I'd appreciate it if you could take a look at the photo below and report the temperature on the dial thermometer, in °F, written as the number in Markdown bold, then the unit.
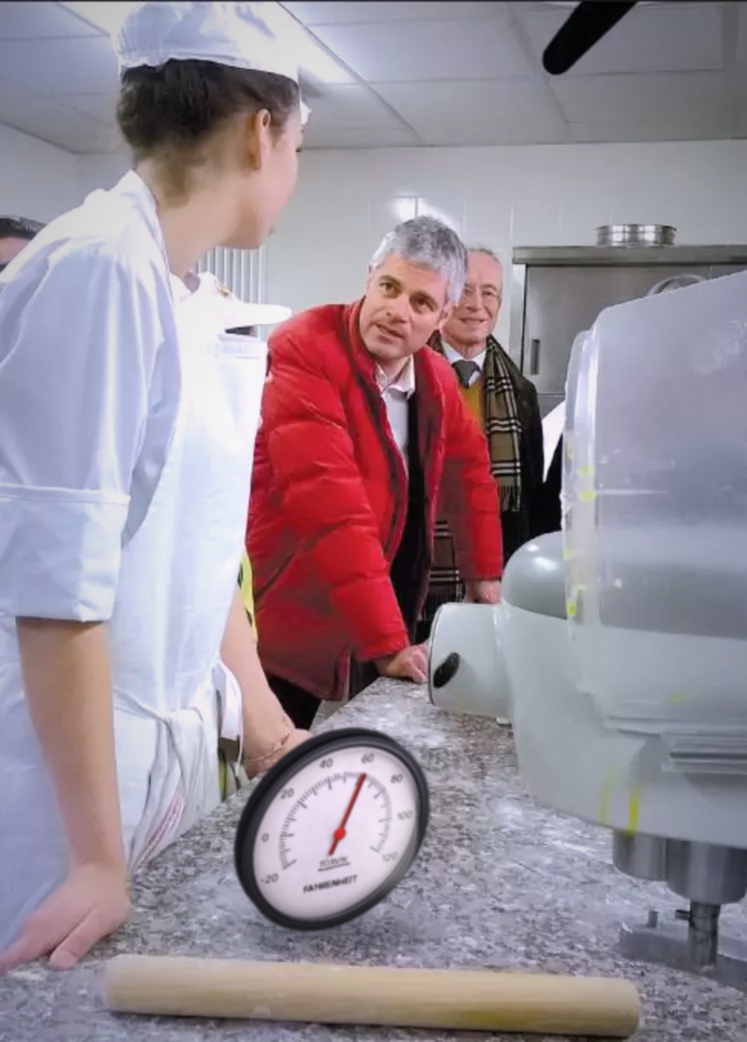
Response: **60** °F
